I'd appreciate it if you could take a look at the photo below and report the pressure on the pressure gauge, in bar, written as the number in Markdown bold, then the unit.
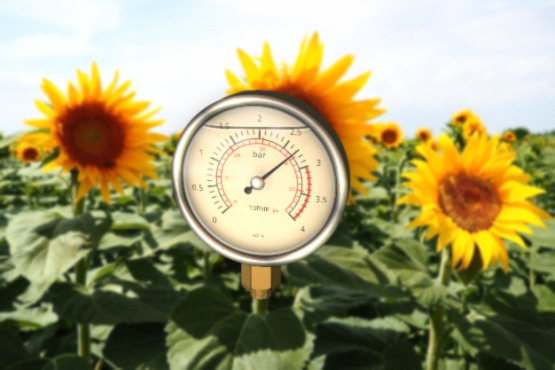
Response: **2.7** bar
